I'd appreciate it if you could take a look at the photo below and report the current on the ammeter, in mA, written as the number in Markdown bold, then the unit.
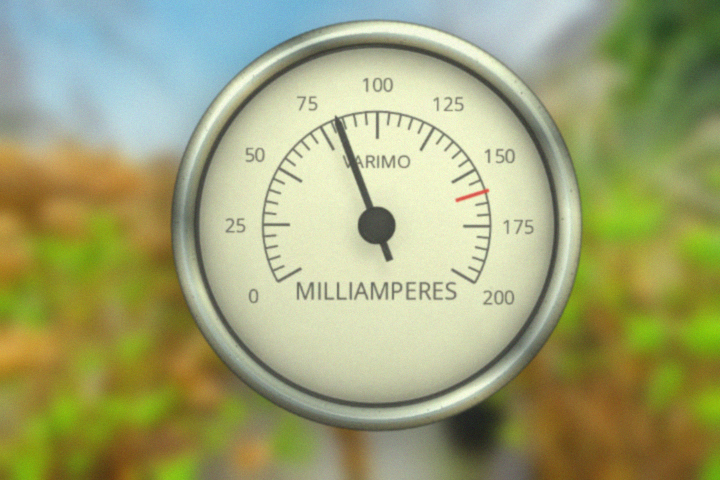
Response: **82.5** mA
